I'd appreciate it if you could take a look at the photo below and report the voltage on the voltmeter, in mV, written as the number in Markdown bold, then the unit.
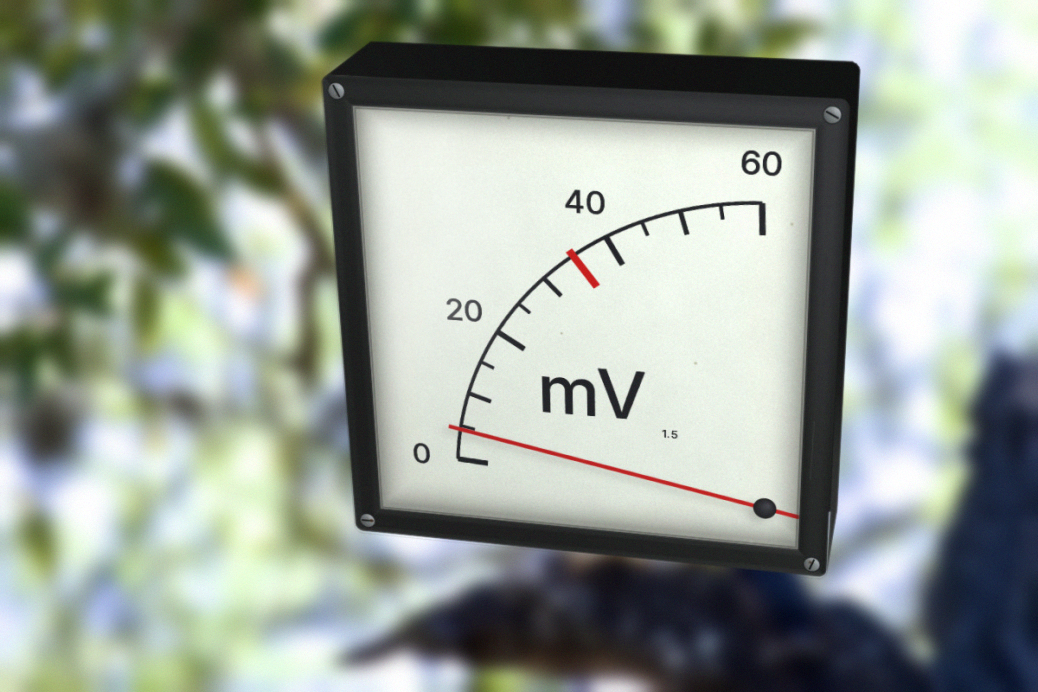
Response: **5** mV
